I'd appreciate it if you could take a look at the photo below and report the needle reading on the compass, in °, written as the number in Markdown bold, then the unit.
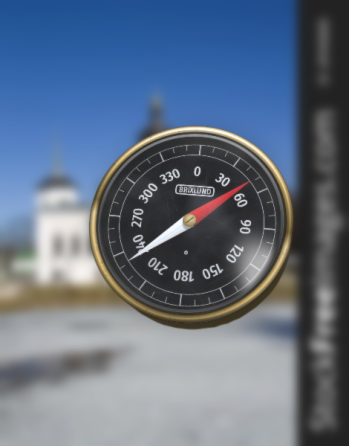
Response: **50** °
